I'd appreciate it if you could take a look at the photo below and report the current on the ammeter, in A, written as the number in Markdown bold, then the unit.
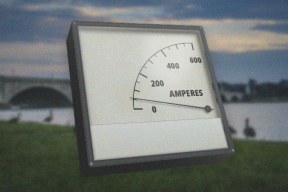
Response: **50** A
